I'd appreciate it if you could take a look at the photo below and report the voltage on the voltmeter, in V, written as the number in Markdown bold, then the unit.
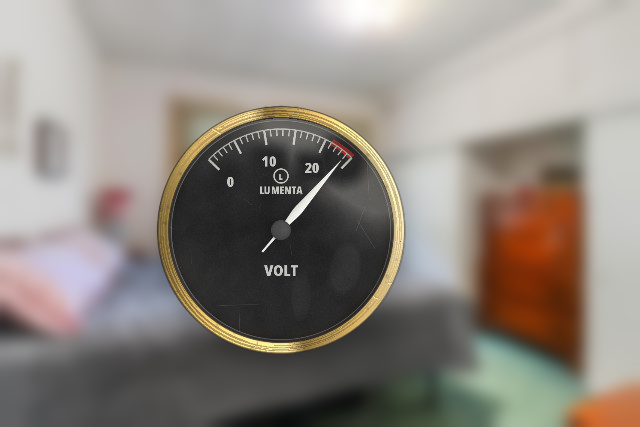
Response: **24** V
